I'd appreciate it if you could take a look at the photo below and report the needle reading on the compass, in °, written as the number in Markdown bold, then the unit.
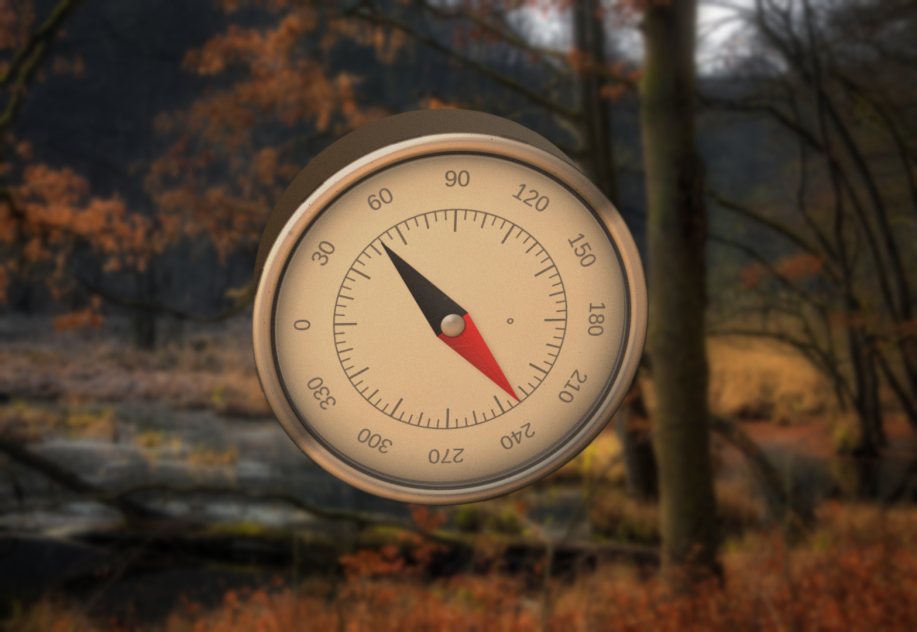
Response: **230** °
